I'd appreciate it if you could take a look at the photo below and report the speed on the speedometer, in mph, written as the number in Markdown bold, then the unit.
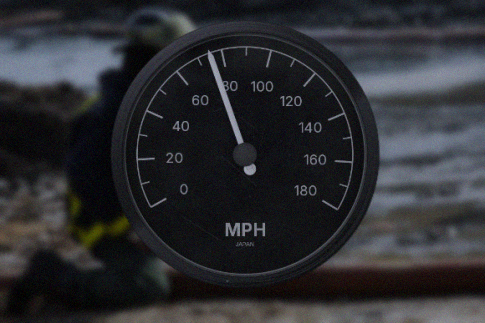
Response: **75** mph
